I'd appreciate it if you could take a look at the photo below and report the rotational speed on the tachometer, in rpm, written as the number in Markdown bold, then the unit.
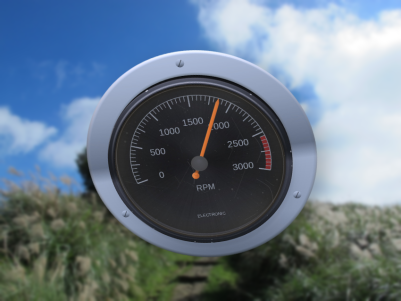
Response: **1850** rpm
